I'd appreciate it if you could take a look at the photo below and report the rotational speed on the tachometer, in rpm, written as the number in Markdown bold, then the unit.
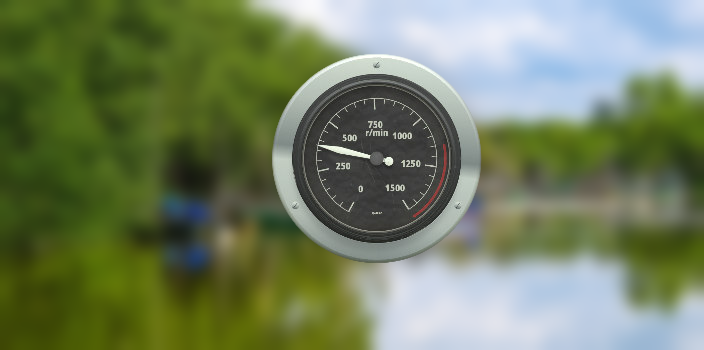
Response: **375** rpm
